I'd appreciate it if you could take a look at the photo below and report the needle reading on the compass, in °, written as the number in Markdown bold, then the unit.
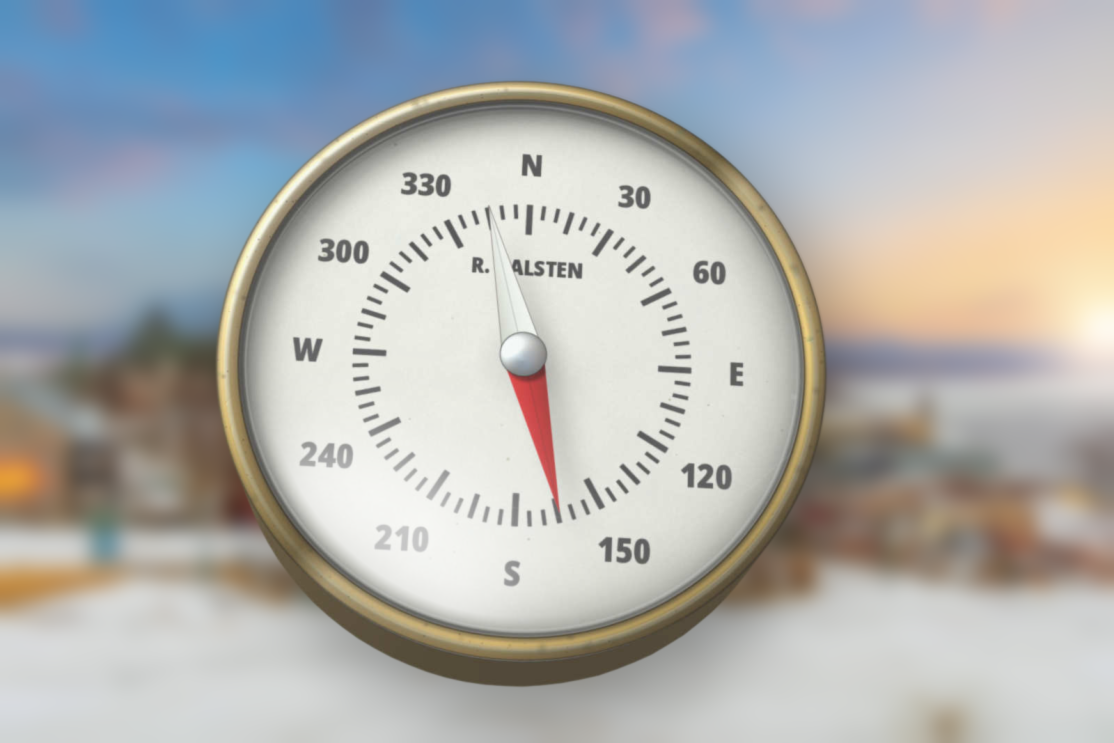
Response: **165** °
